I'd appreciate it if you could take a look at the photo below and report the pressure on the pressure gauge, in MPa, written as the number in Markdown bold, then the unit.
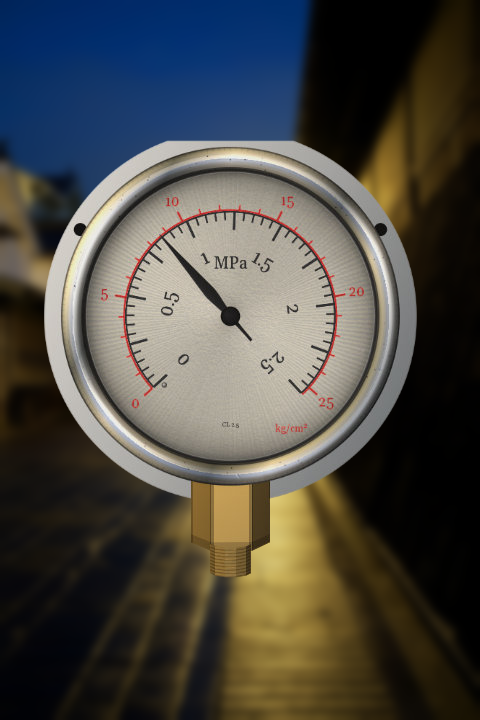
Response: **0.85** MPa
